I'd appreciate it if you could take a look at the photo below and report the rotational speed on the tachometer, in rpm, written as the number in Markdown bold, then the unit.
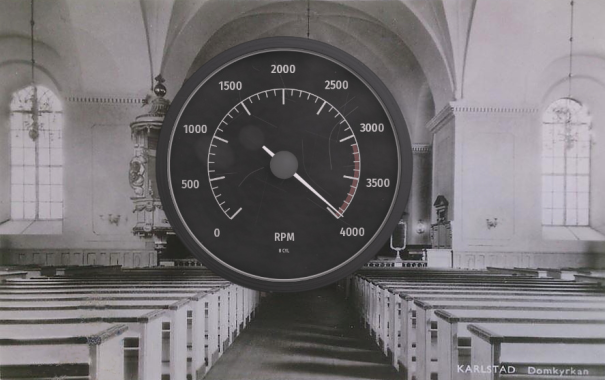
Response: **3950** rpm
